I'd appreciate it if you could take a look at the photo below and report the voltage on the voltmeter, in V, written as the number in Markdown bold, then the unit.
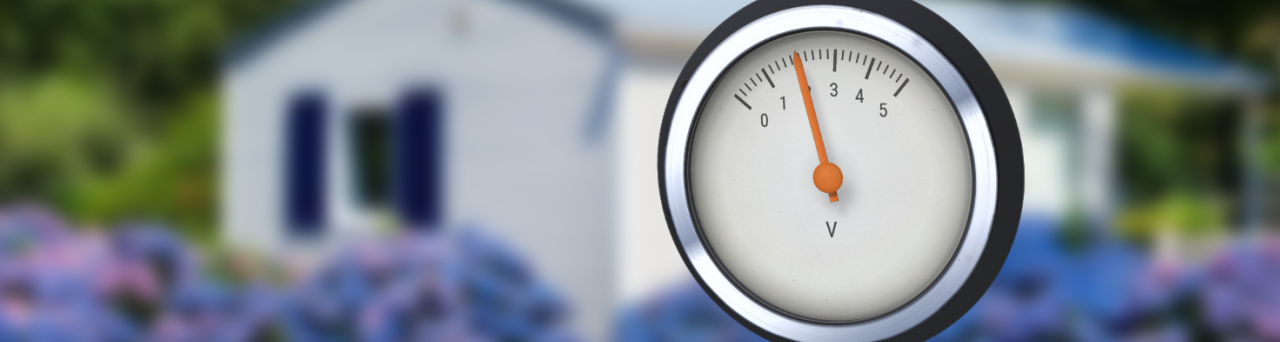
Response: **2** V
